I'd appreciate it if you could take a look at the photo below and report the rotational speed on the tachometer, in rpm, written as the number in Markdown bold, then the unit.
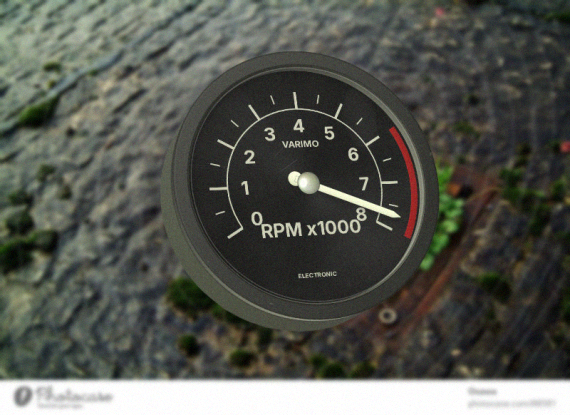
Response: **7750** rpm
